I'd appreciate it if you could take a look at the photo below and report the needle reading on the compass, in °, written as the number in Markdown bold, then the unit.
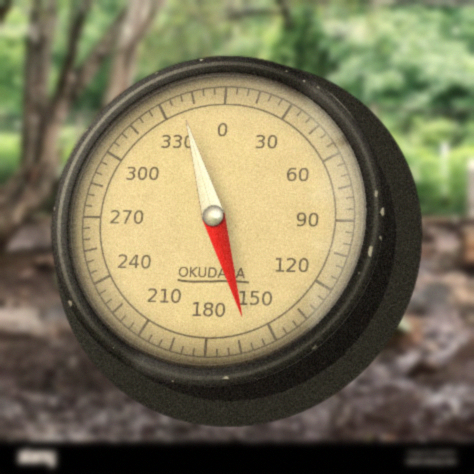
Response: **160** °
